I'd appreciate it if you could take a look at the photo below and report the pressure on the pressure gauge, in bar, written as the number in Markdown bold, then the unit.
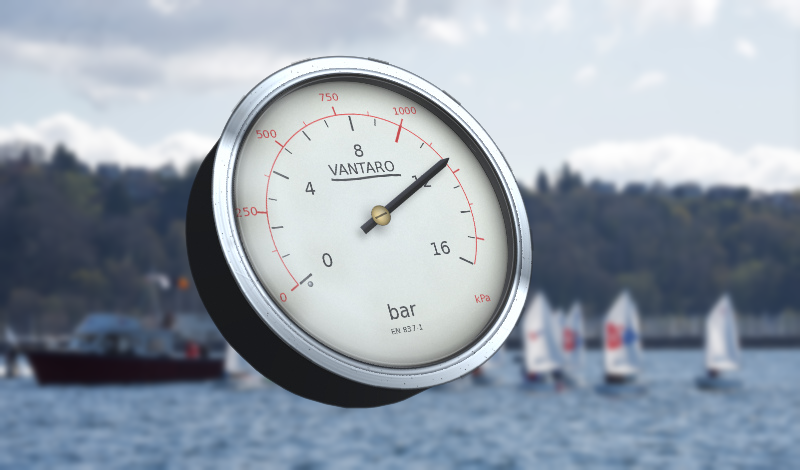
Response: **12** bar
